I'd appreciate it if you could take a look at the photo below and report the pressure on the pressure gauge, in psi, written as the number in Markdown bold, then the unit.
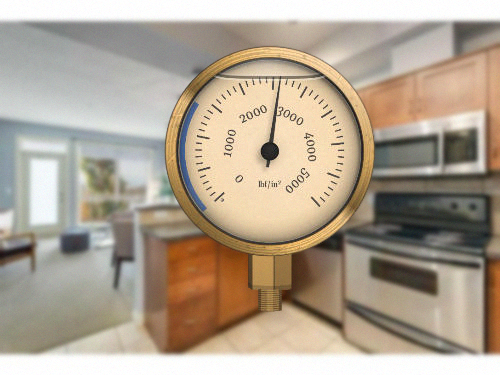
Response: **2600** psi
